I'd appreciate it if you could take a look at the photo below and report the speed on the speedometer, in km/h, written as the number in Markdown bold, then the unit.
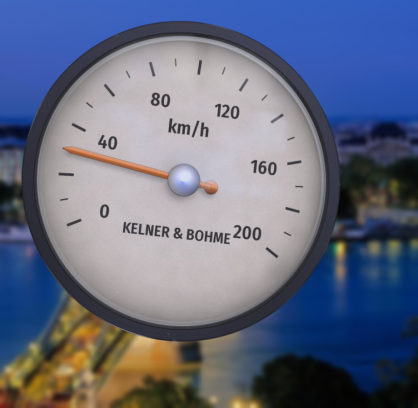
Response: **30** km/h
